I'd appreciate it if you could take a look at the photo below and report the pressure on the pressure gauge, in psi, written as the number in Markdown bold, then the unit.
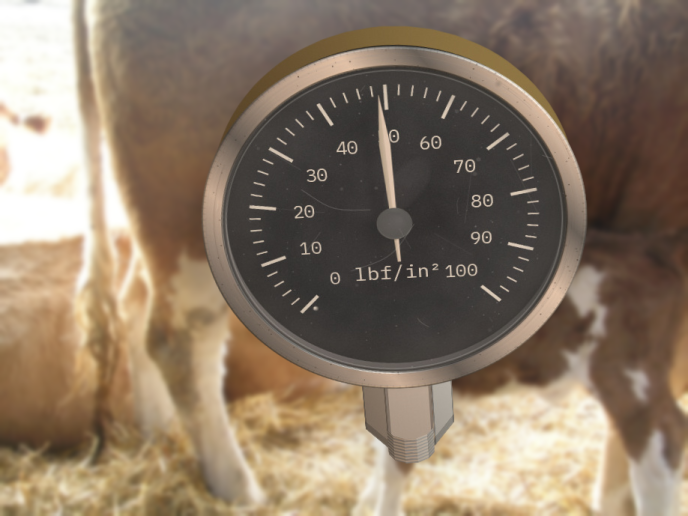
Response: **49** psi
